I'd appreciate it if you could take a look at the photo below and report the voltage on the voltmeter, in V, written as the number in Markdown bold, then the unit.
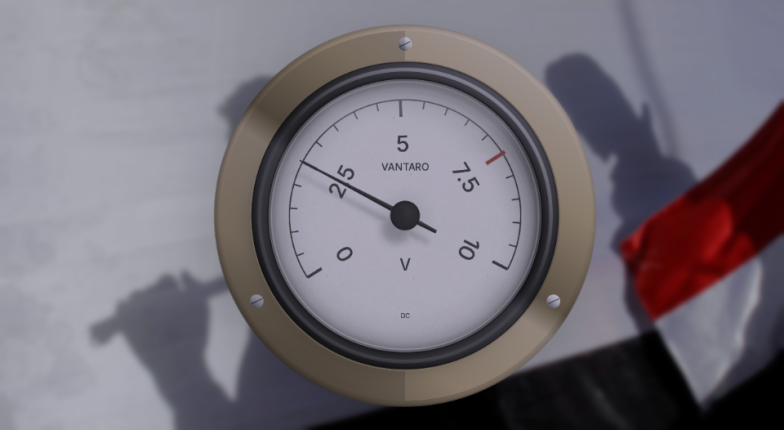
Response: **2.5** V
